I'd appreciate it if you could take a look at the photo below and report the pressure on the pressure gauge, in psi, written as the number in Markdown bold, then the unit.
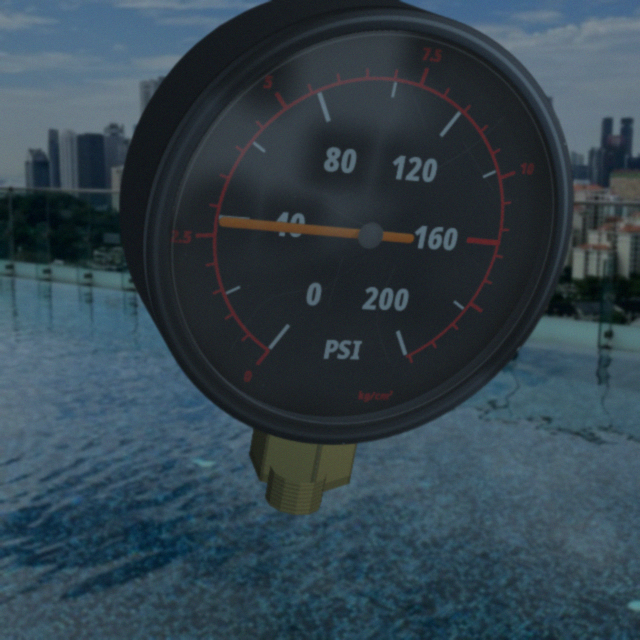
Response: **40** psi
